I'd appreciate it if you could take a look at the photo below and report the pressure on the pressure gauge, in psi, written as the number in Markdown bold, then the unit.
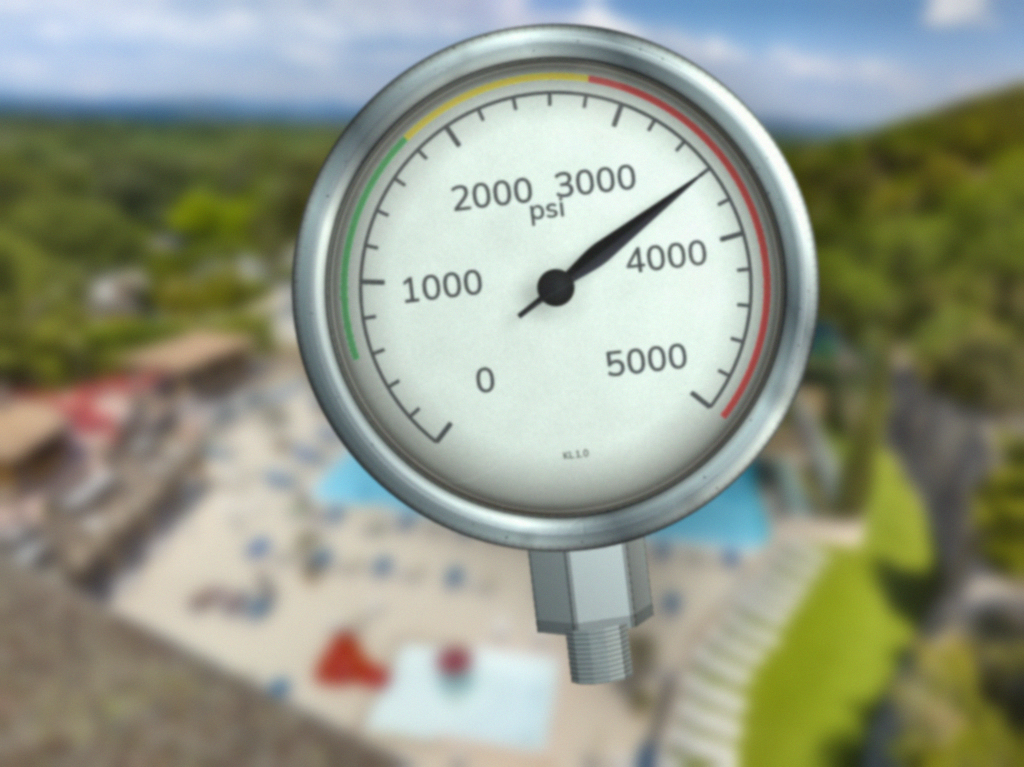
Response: **3600** psi
